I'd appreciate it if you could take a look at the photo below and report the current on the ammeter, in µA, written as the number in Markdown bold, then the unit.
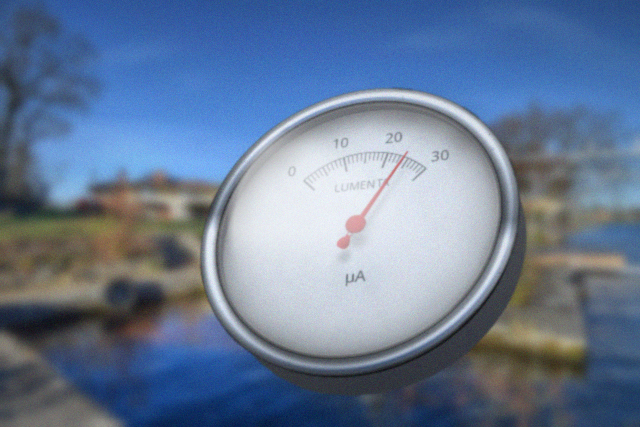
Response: **25** µA
